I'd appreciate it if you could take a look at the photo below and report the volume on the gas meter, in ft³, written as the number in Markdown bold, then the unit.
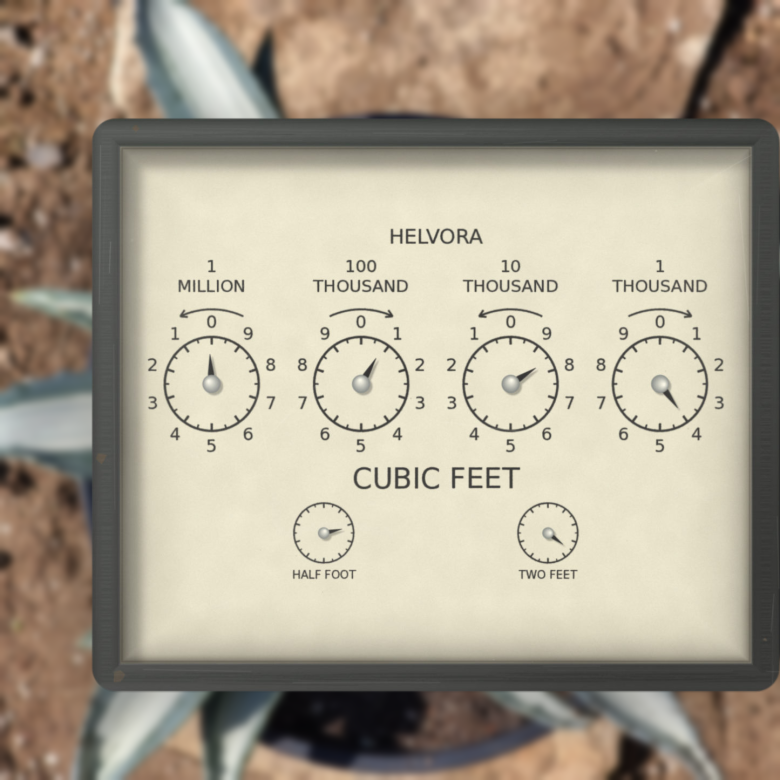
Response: **8400** ft³
